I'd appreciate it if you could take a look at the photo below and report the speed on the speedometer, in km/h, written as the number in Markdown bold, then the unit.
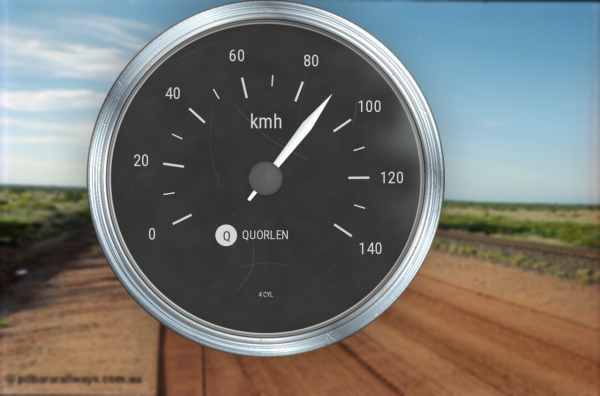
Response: **90** km/h
